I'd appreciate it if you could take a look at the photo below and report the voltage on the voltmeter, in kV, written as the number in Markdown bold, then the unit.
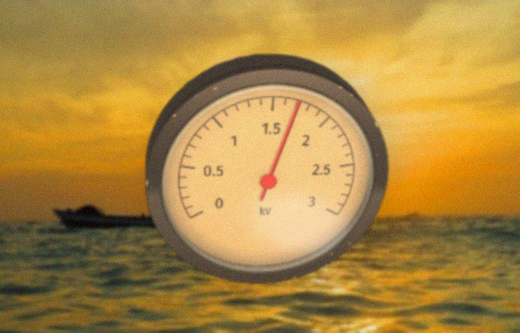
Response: **1.7** kV
